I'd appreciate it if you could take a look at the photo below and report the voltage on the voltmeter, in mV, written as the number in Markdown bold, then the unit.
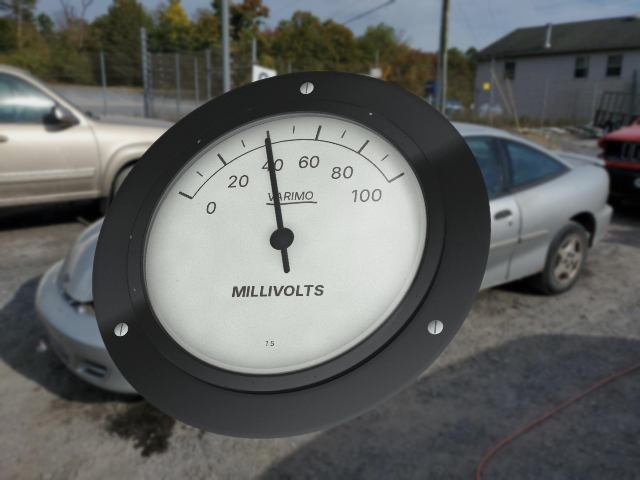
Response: **40** mV
